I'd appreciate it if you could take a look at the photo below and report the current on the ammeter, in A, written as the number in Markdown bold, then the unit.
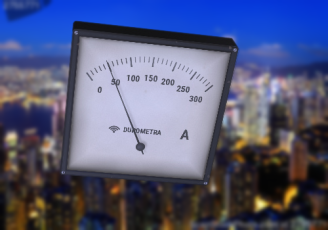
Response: **50** A
